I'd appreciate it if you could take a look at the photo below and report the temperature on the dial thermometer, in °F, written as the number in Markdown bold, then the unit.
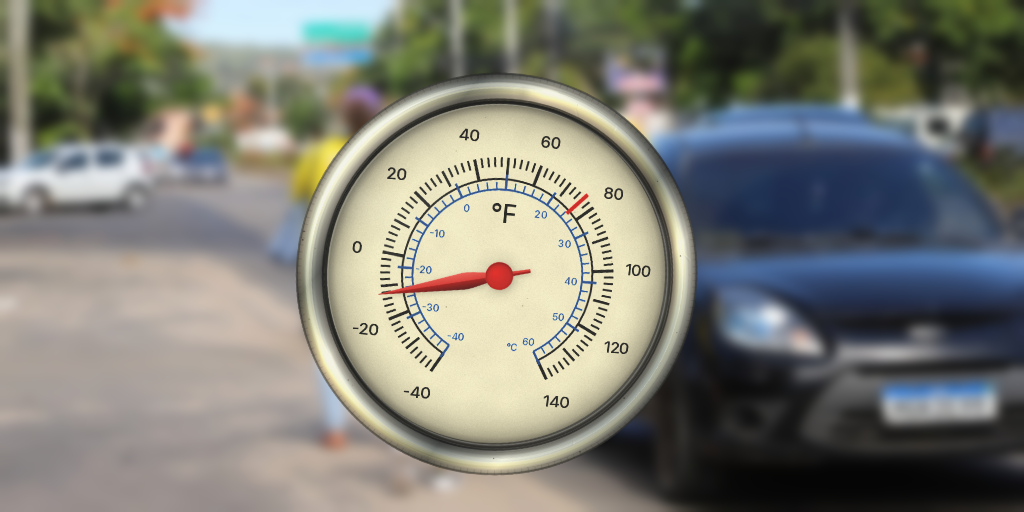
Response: **-12** °F
